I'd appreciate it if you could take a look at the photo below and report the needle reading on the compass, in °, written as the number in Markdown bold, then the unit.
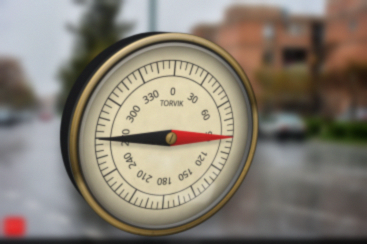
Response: **90** °
